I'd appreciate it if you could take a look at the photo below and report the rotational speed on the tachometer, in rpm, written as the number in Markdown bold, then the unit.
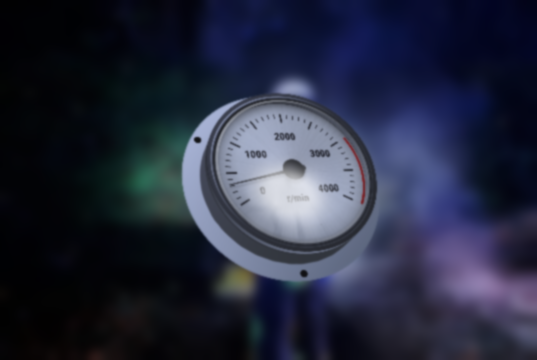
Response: **300** rpm
